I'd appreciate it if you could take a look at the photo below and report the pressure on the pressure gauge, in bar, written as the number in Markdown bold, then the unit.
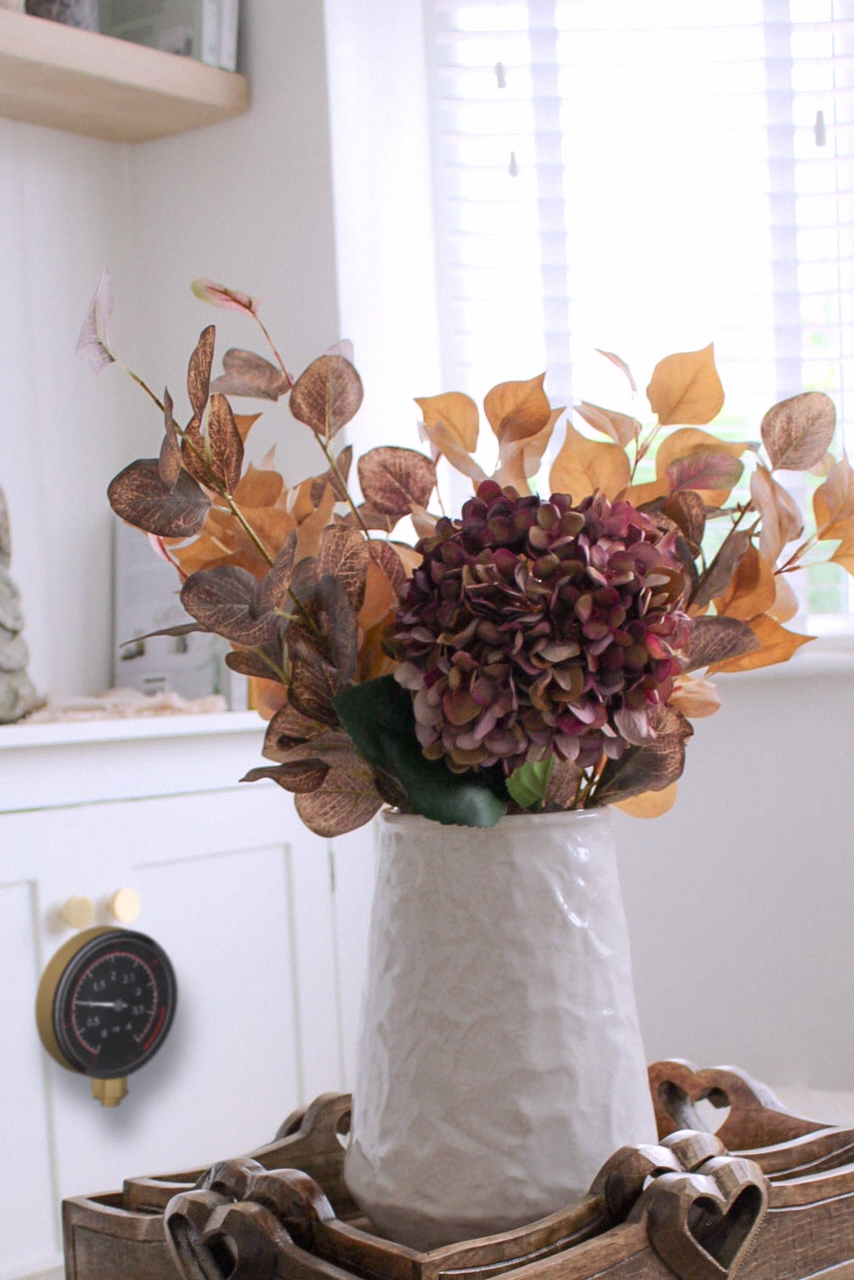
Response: **1** bar
